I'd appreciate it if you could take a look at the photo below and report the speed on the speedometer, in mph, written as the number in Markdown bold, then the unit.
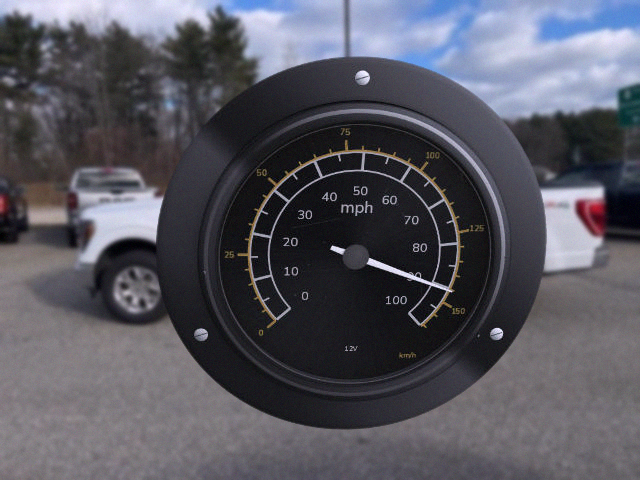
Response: **90** mph
